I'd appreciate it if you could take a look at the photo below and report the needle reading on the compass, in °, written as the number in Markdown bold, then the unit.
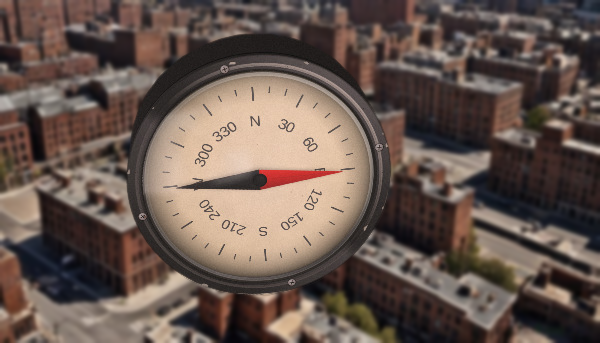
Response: **90** °
